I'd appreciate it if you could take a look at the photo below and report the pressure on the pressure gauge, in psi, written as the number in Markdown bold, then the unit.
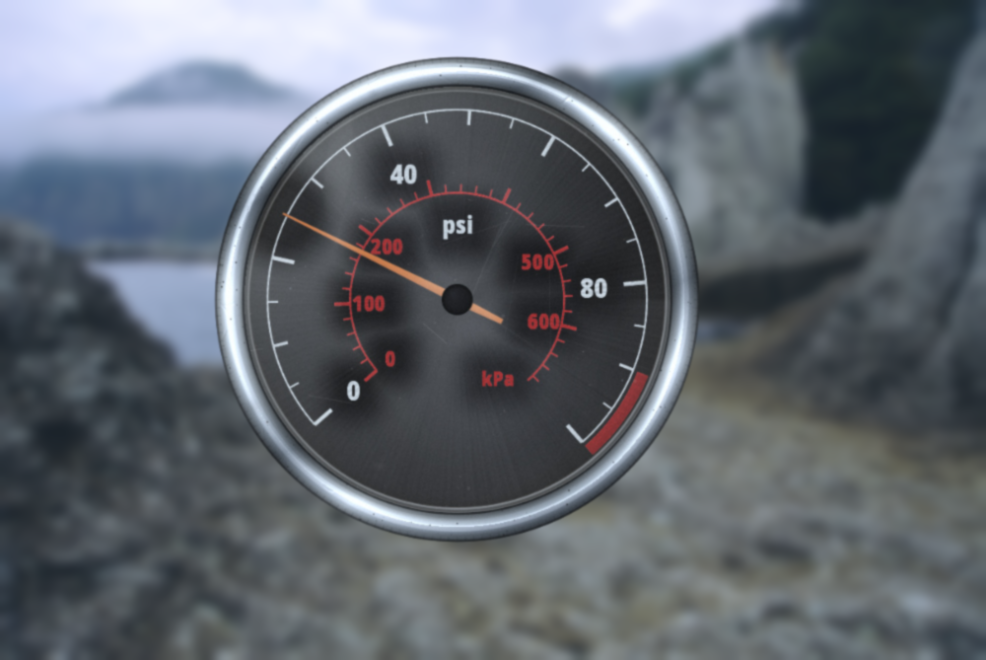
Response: **25** psi
